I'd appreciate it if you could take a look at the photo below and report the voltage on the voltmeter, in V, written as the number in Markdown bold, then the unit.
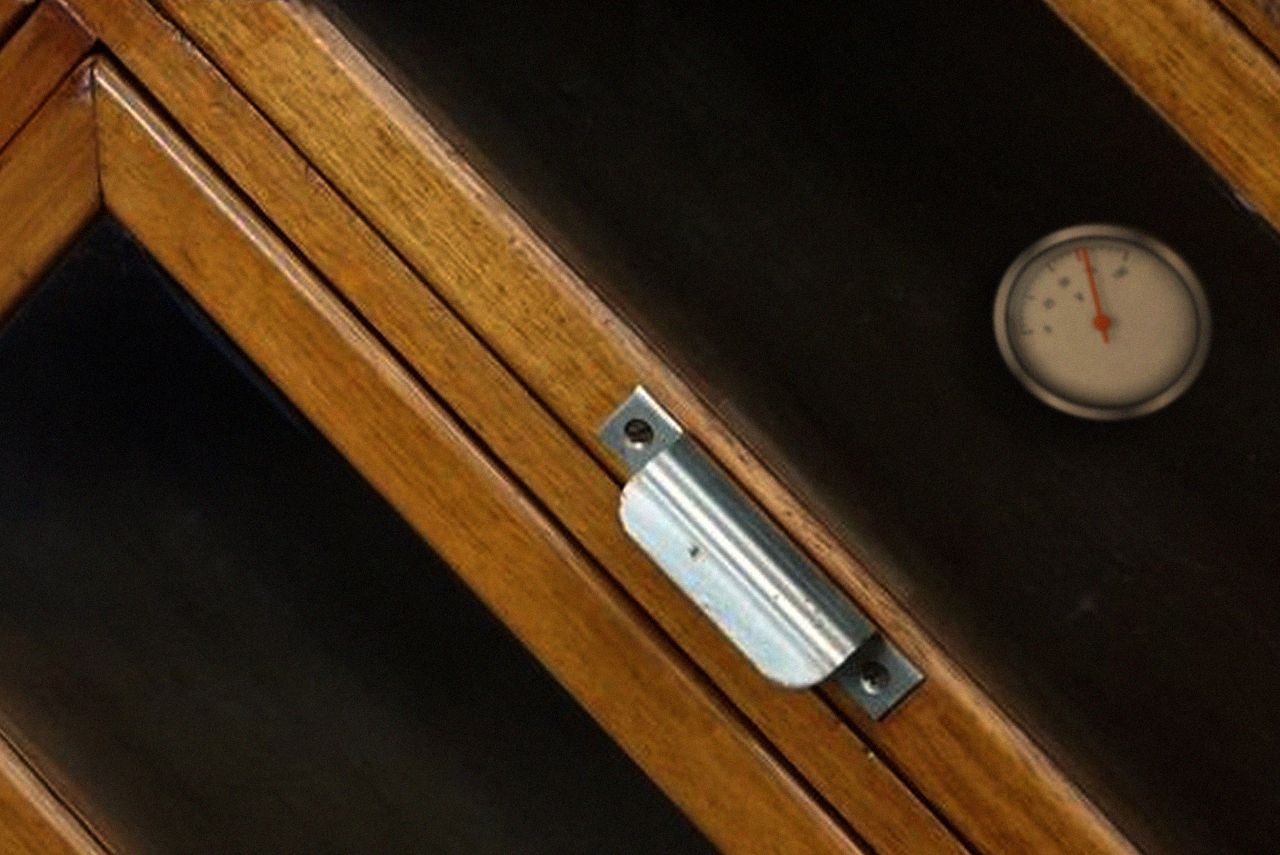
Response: **75** V
